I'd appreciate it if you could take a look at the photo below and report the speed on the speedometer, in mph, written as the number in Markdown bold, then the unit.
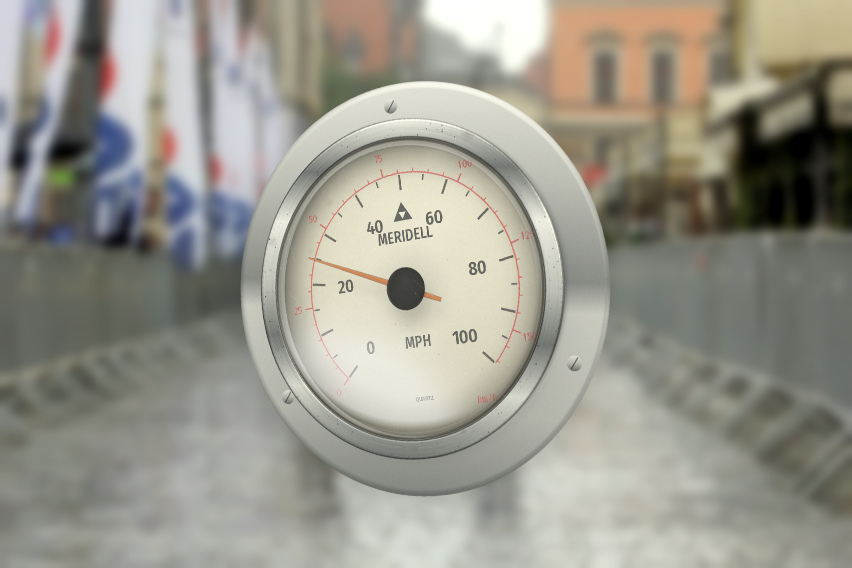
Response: **25** mph
